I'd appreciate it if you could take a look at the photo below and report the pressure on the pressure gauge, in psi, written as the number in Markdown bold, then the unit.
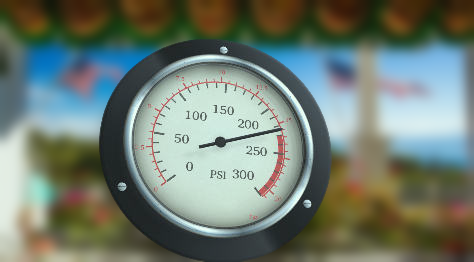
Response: **225** psi
